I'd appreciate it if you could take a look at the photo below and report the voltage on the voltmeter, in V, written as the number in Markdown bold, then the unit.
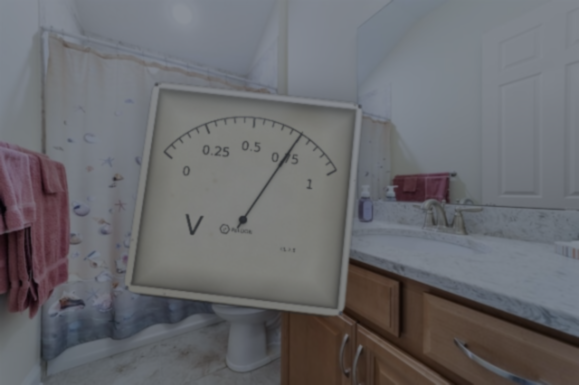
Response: **0.75** V
